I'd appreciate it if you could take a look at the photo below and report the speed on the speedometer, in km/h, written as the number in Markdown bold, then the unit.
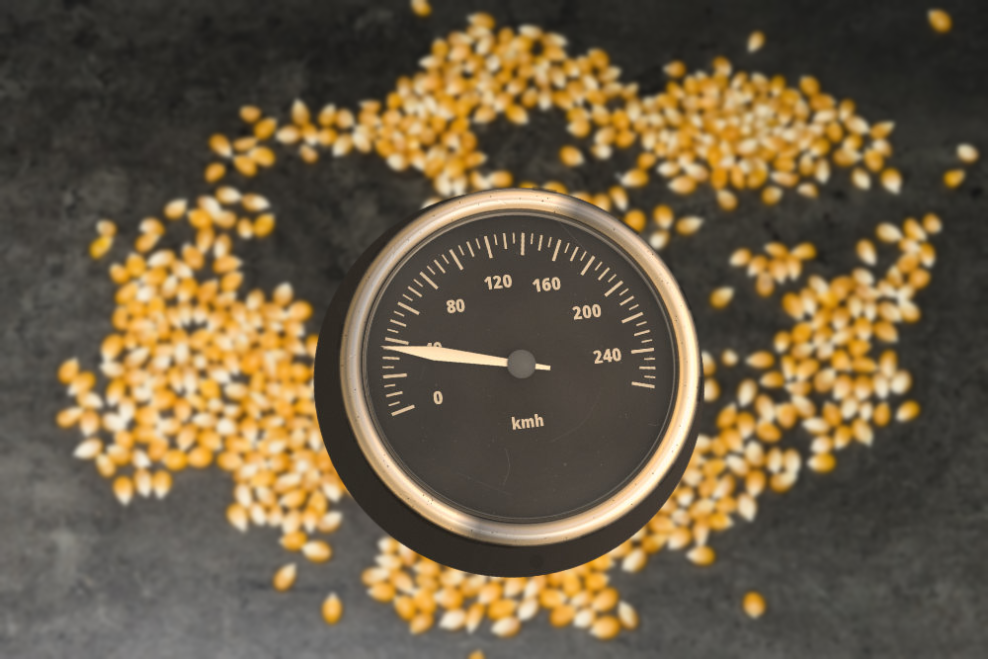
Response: **35** km/h
